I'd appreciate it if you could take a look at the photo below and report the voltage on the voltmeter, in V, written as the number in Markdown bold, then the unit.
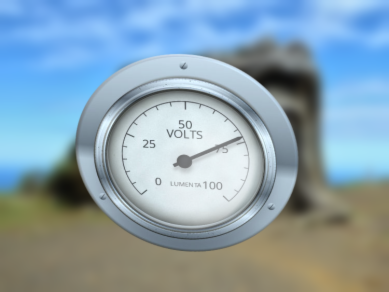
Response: **72.5** V
